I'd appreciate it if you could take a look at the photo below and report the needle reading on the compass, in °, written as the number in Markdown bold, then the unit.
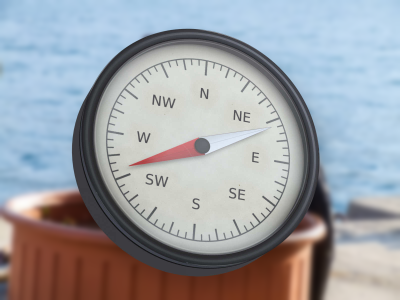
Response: **245** °
